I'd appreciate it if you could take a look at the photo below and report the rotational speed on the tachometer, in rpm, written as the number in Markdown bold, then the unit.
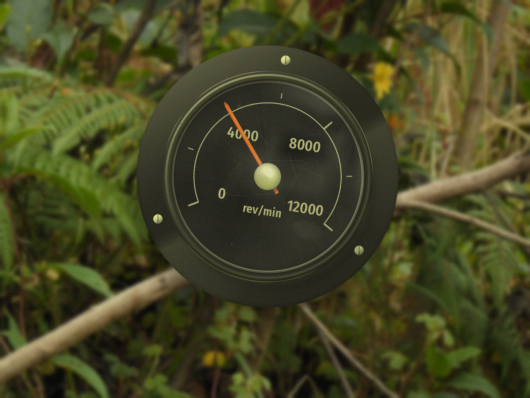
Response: **4000** rpm
